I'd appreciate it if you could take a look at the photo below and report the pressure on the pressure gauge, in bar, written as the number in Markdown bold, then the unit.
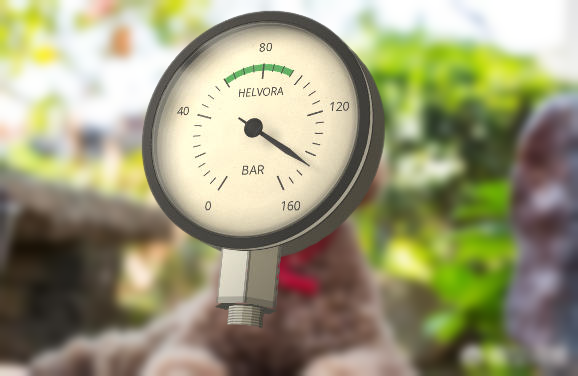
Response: **145** bar
